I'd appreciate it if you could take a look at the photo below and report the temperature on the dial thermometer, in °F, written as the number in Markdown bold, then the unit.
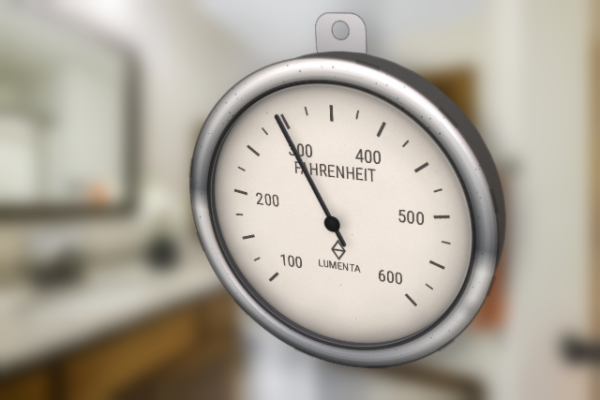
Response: **300** °F
